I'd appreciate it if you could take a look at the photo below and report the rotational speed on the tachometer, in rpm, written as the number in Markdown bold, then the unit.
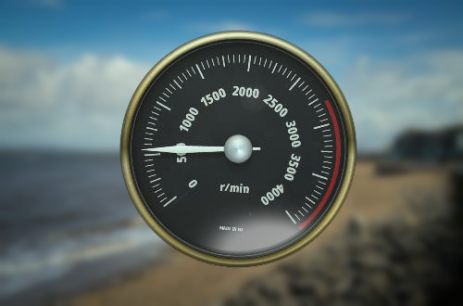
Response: **550** rpm
